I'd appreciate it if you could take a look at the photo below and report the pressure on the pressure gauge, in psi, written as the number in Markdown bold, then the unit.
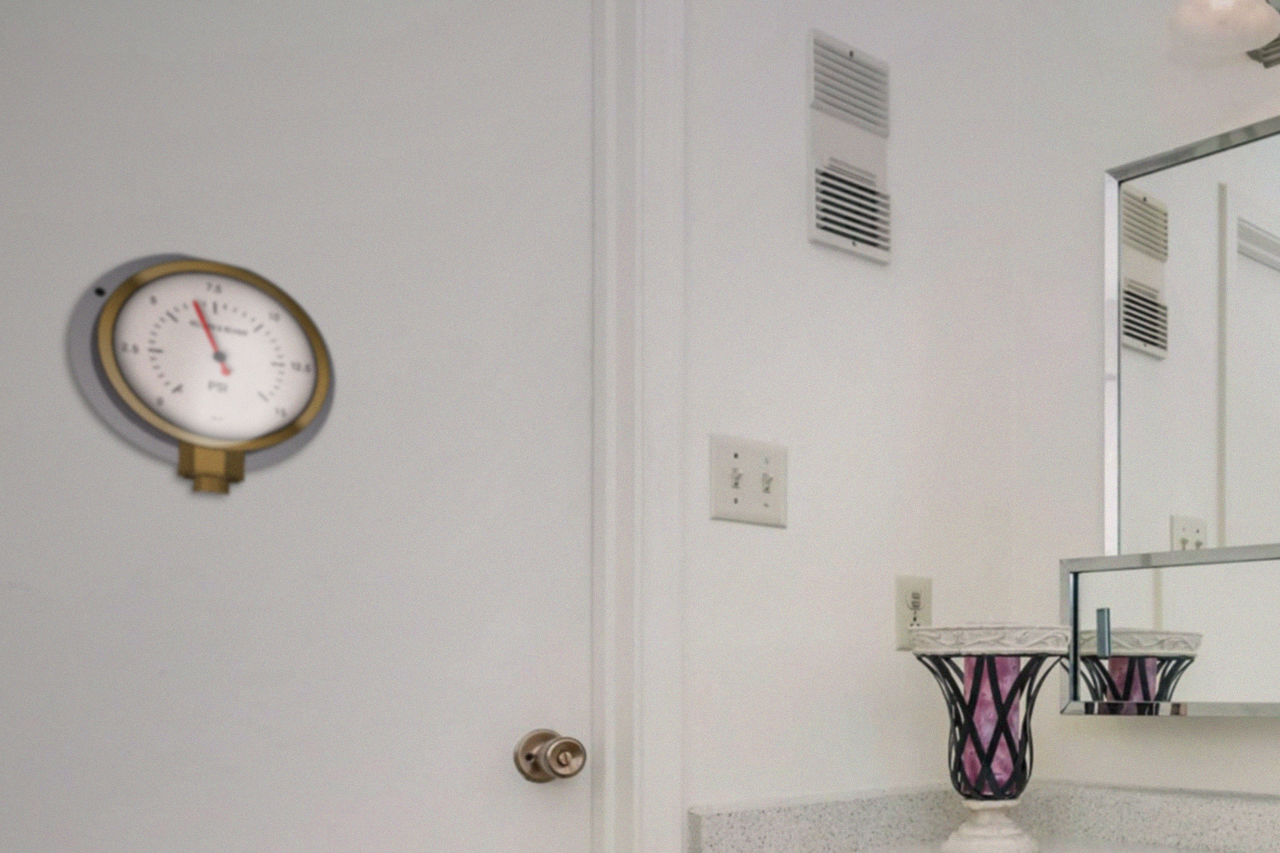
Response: **6.5** psi
